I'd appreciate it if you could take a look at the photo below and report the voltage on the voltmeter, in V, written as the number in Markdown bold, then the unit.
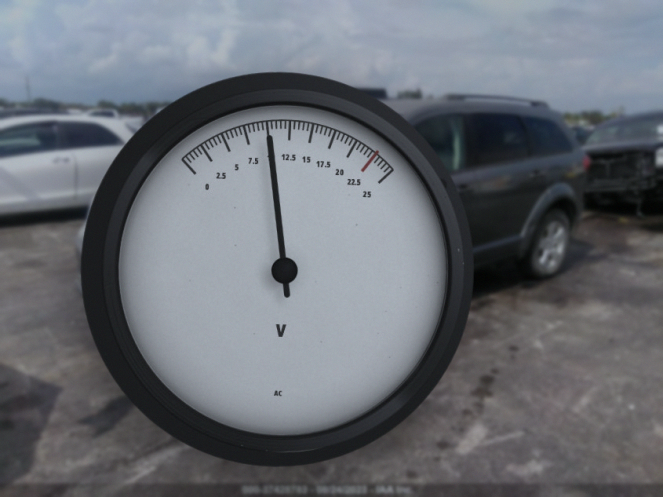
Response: **10** V
